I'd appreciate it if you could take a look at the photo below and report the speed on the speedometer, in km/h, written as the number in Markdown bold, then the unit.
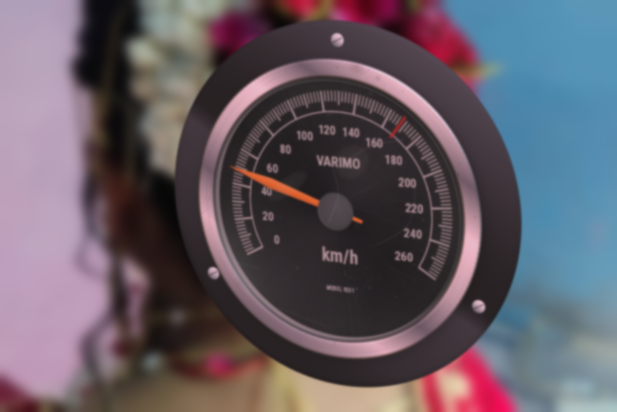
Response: **50** km/h
